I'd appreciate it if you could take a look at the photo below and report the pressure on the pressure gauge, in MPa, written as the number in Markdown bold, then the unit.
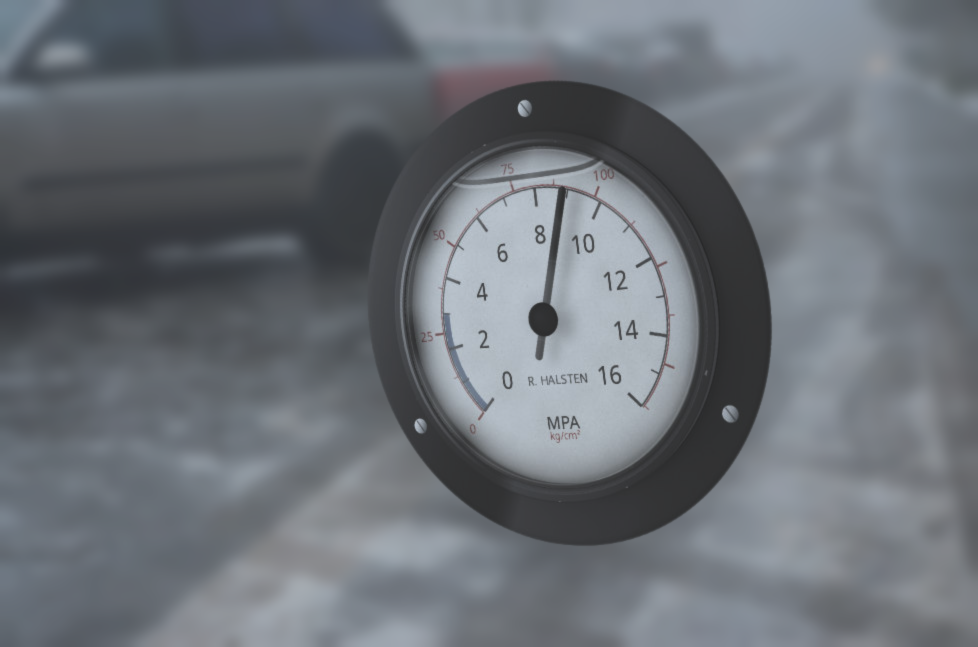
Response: **9** MPa
